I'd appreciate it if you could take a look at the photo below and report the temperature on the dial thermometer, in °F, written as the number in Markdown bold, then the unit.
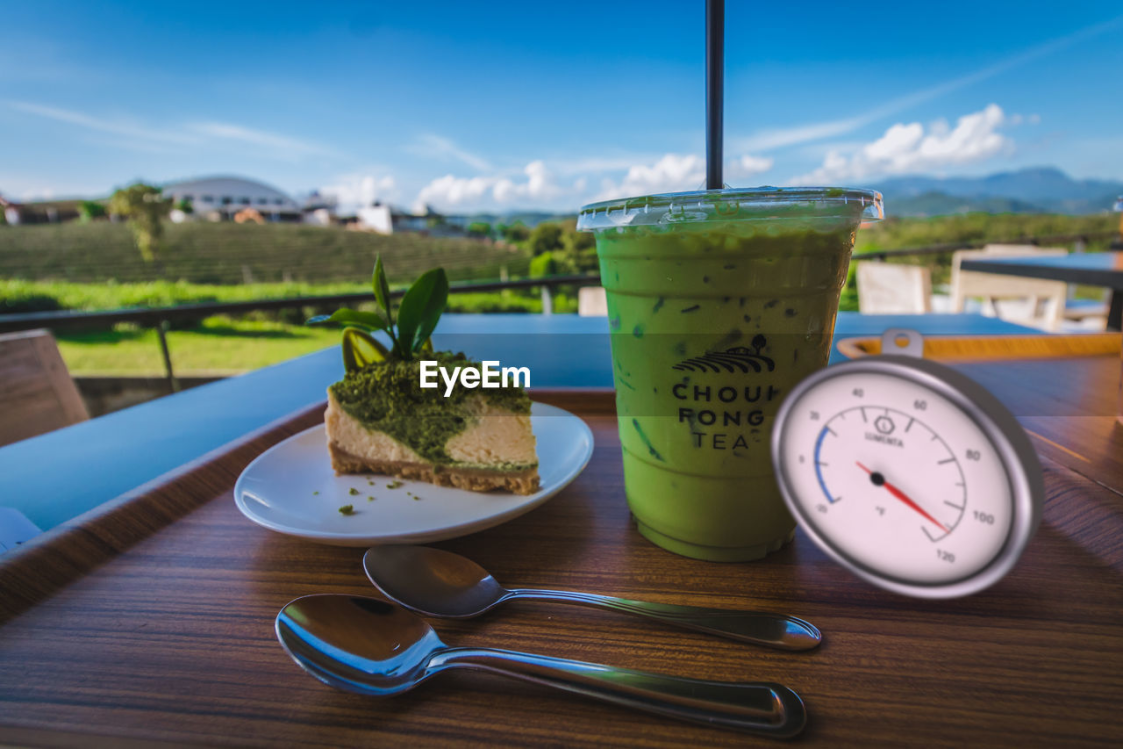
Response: **110** °F
